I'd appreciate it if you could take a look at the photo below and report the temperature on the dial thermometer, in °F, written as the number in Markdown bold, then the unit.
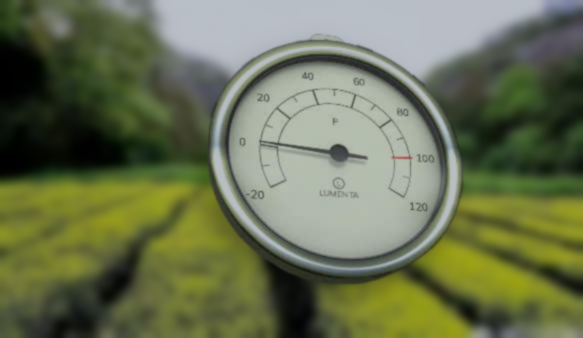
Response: **0** °F
